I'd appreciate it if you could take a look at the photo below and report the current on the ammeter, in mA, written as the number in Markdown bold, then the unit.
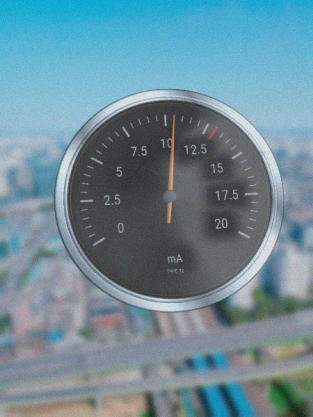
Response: **10.5** mA
